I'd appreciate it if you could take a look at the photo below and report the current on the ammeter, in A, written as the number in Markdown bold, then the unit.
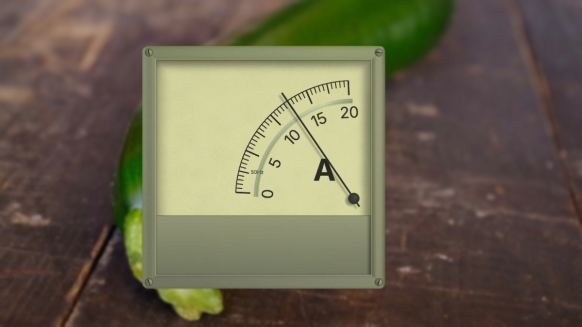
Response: **12.5** A
